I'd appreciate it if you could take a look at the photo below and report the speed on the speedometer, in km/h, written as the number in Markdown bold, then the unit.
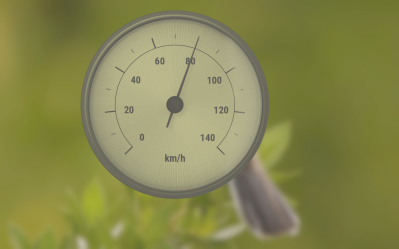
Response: **80** km/h
